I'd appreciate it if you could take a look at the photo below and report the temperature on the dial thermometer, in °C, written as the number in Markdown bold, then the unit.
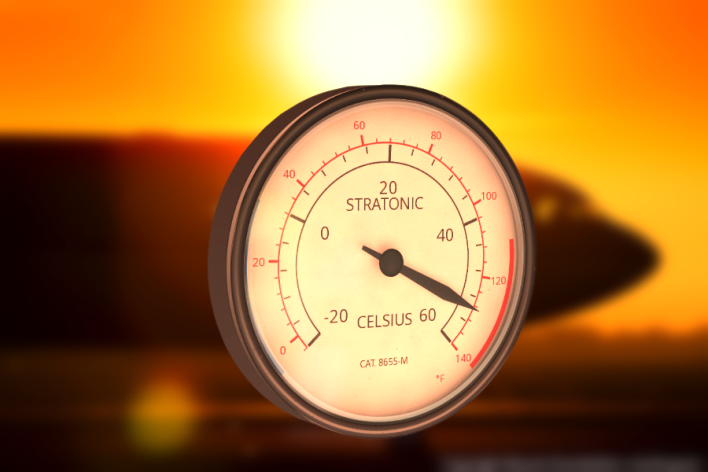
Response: **54** °C
